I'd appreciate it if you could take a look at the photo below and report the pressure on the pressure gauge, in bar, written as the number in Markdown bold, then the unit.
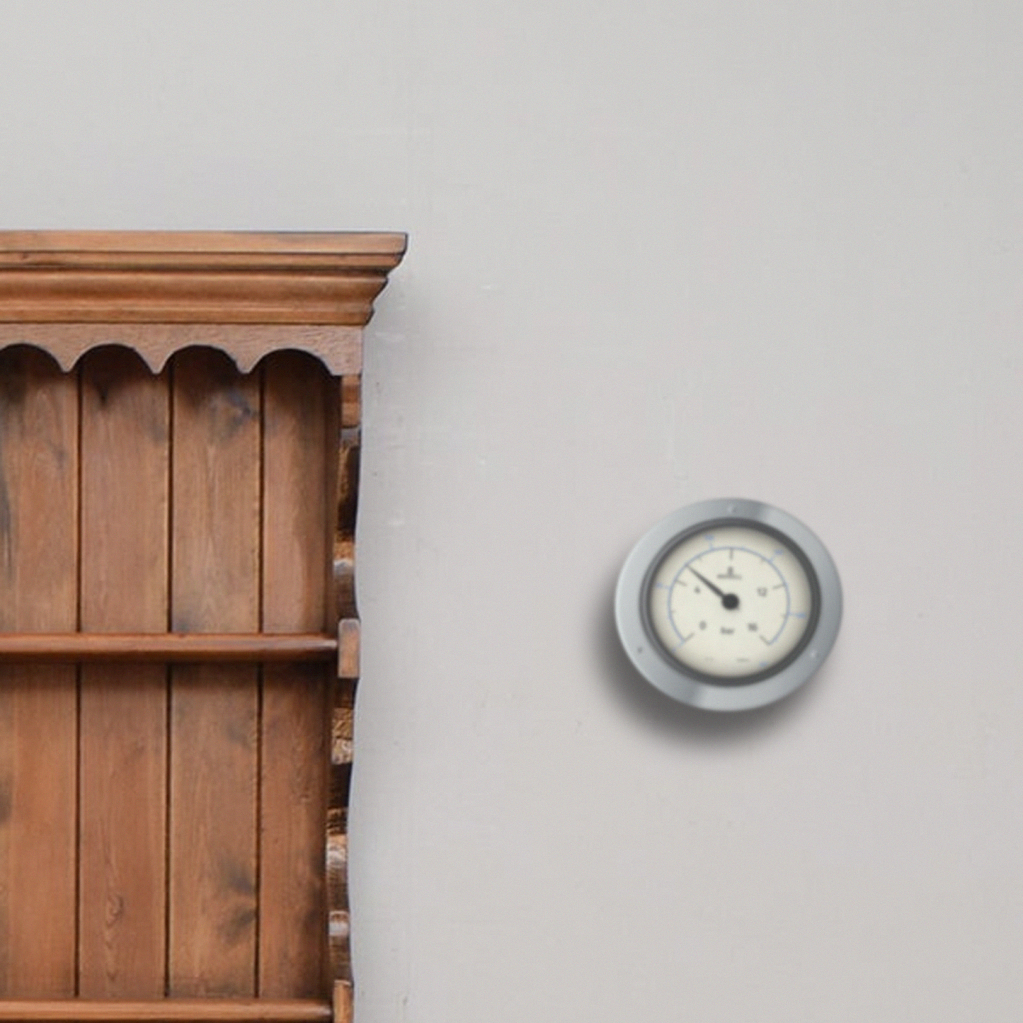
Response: **5** bar
